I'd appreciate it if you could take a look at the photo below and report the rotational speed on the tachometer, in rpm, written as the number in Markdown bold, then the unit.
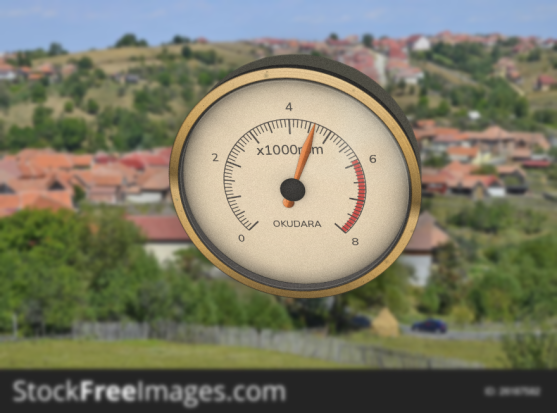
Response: **4600** rpm
